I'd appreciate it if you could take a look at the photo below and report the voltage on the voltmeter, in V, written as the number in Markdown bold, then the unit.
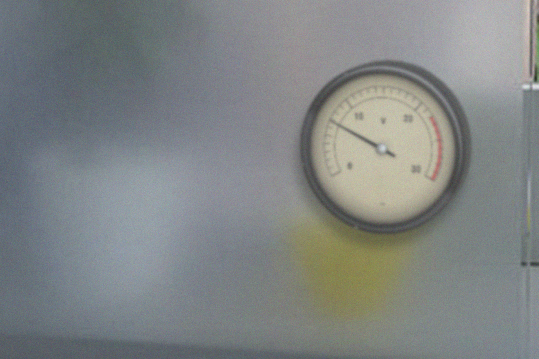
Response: **7** V
